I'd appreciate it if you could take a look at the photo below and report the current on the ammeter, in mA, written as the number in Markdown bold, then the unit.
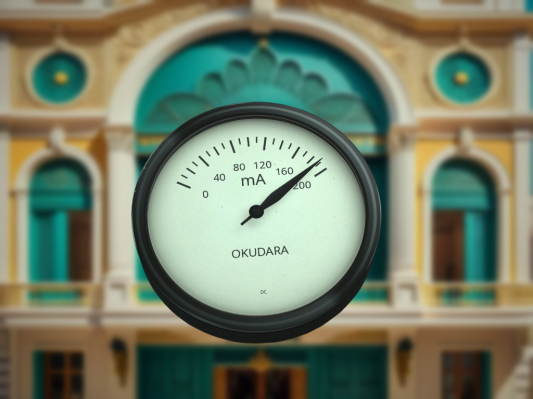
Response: **190** mA
